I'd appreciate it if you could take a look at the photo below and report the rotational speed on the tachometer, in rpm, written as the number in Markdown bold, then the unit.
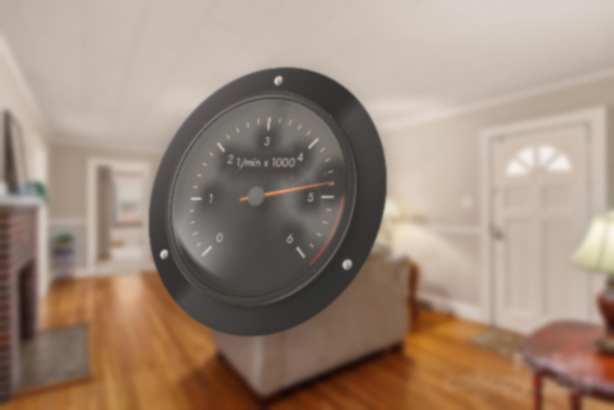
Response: **4800** rpm
